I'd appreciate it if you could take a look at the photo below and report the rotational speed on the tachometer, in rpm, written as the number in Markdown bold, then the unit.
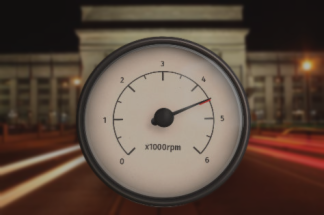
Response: **4500** rpm
